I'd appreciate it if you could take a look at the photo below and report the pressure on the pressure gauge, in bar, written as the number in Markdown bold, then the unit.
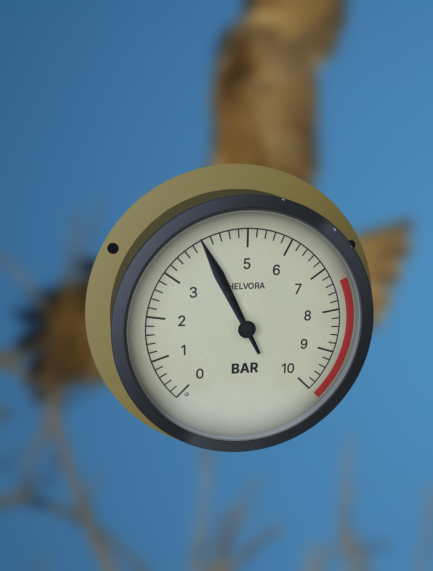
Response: **4** bar
